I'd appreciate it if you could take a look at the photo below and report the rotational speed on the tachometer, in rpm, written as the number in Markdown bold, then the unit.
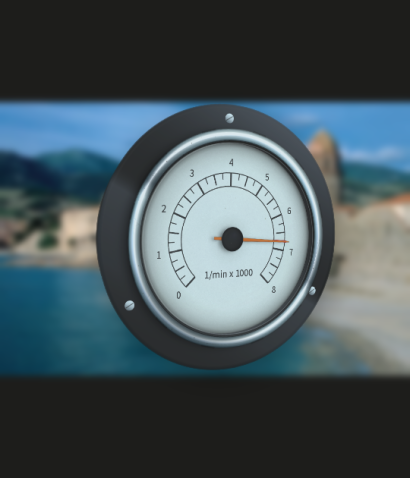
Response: **6750** rpm
